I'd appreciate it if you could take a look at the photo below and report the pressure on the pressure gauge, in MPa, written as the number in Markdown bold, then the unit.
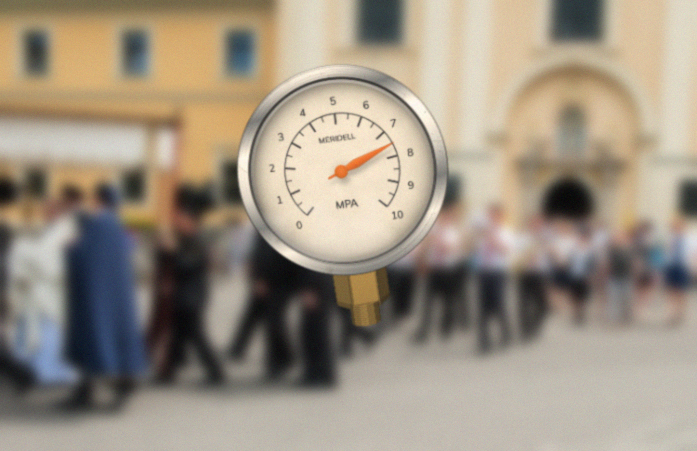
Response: **7.5** MPa
